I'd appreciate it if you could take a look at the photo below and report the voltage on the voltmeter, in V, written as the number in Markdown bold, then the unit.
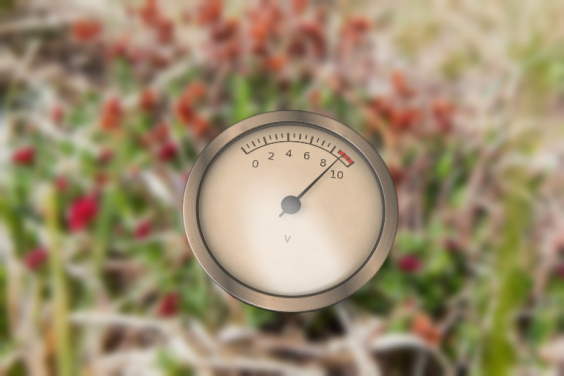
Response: **9** V
